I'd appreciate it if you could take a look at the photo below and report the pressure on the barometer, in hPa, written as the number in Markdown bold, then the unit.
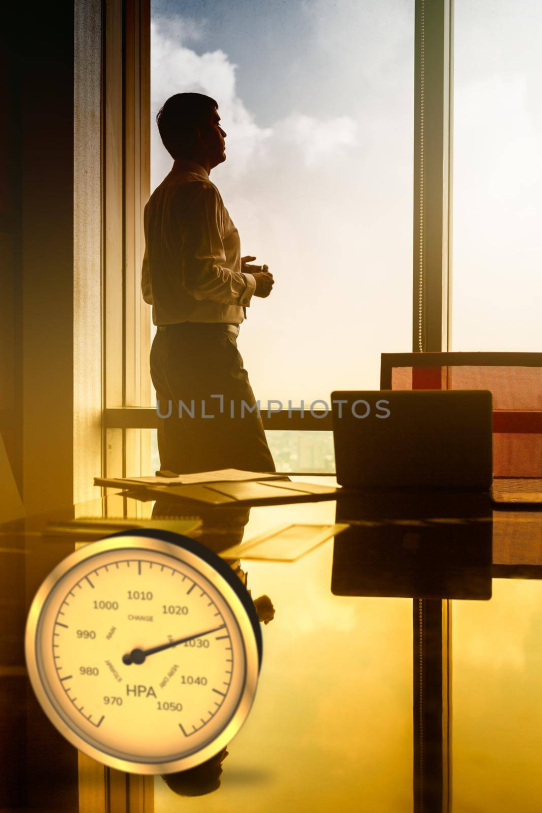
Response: **1028** hPa
